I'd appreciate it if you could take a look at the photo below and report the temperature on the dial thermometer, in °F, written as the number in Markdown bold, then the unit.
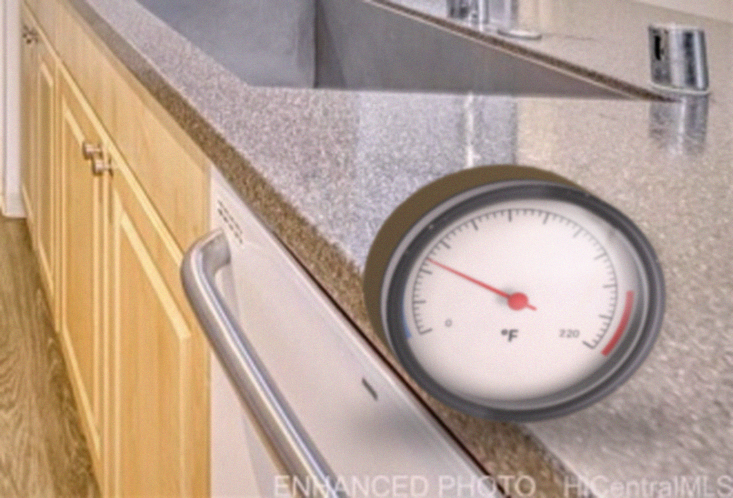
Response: **48** °F
